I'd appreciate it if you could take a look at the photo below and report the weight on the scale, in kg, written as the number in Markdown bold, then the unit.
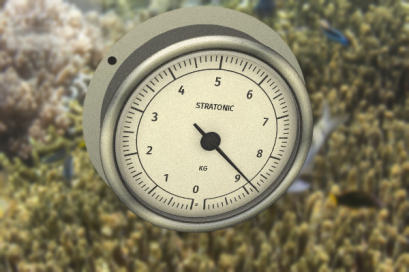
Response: **8.8** kg
